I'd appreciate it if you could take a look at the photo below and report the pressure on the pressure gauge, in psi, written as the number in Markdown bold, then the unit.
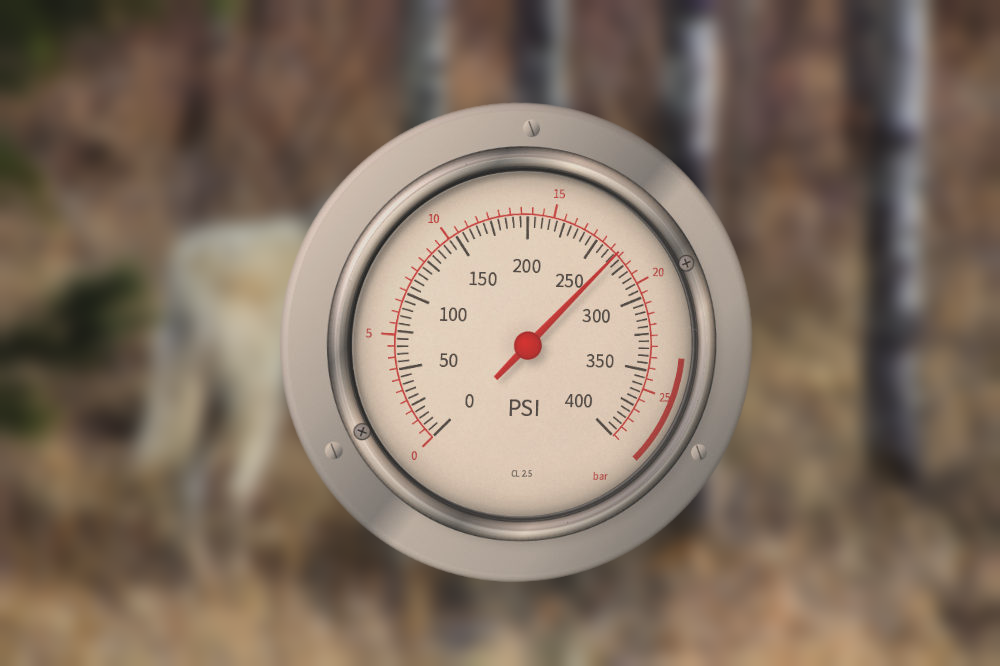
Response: **265** psi
